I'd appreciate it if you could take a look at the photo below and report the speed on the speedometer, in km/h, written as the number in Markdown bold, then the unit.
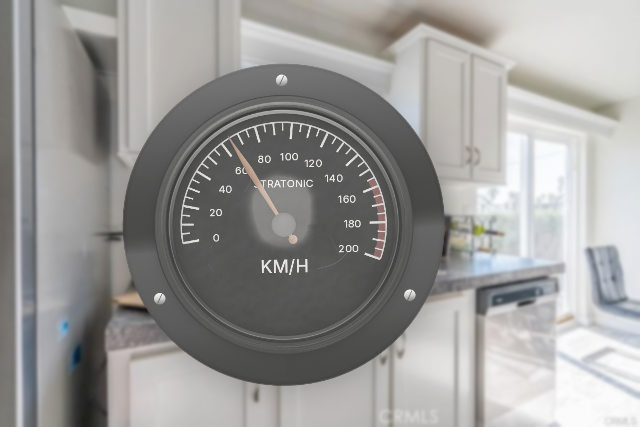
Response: **65** km/h
